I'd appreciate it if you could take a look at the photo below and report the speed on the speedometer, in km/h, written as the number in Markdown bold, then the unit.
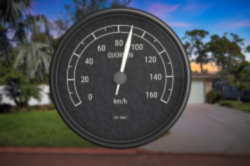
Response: **90** km/h
